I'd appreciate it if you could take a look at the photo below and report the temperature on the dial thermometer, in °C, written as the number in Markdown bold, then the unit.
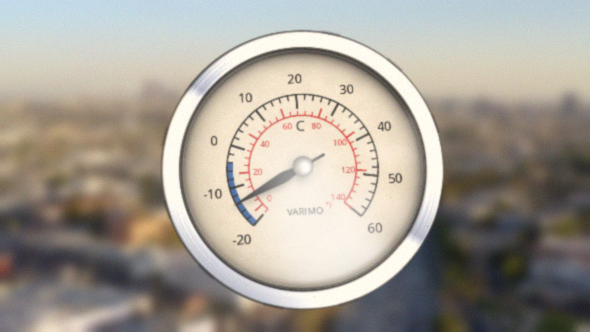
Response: **-14** °C
